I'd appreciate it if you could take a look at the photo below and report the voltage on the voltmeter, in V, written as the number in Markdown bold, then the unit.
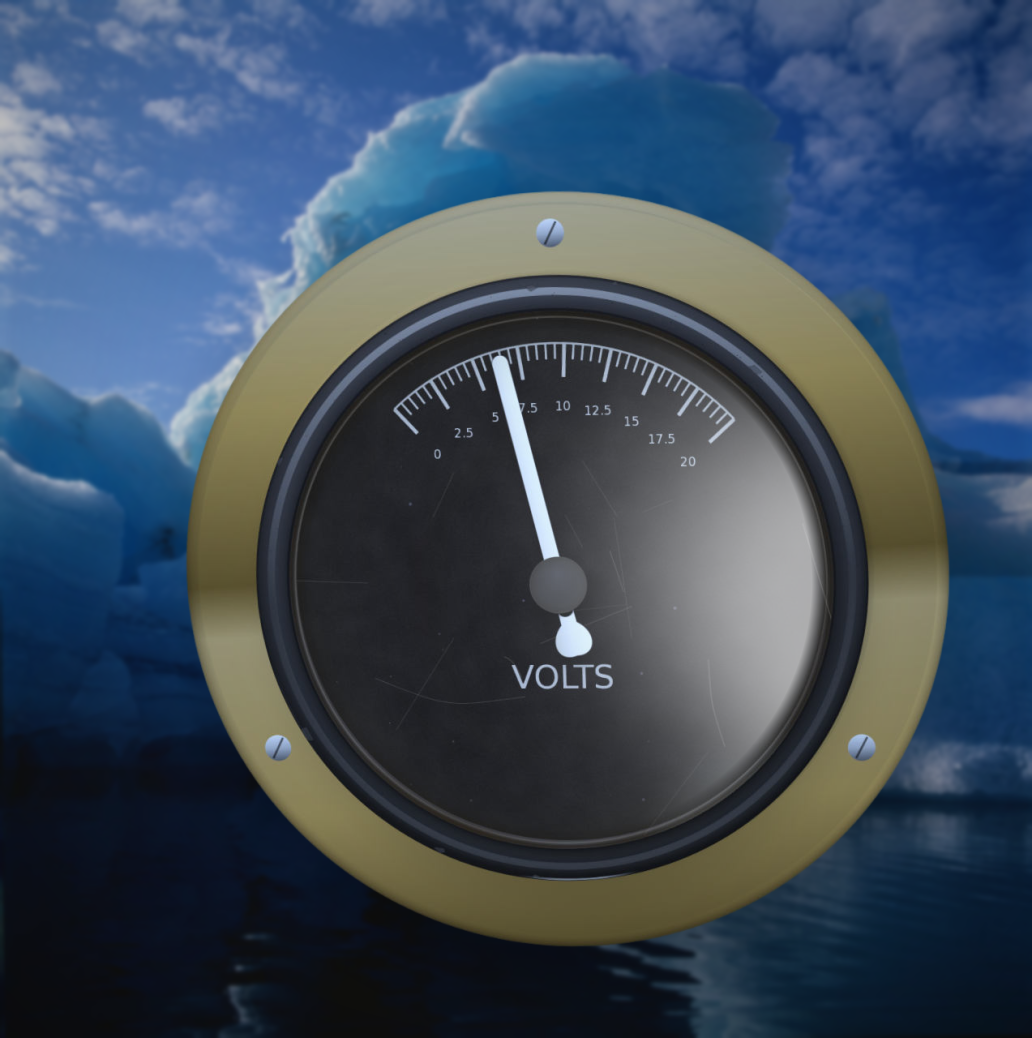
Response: **6.5** V
